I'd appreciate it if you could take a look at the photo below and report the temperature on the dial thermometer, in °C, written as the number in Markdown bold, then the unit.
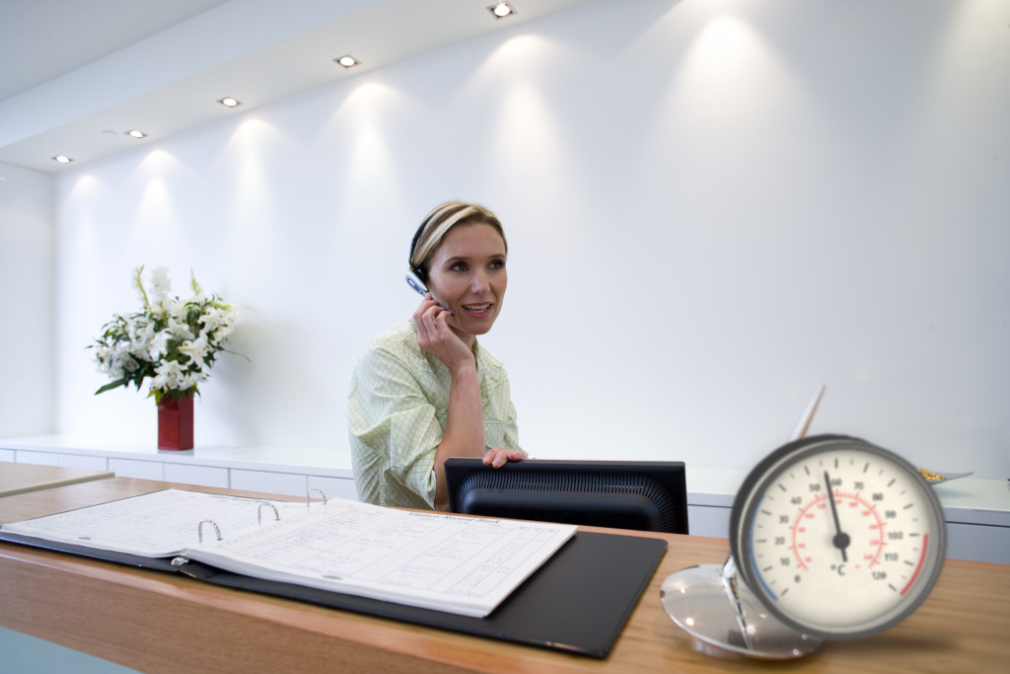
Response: **55** °C
